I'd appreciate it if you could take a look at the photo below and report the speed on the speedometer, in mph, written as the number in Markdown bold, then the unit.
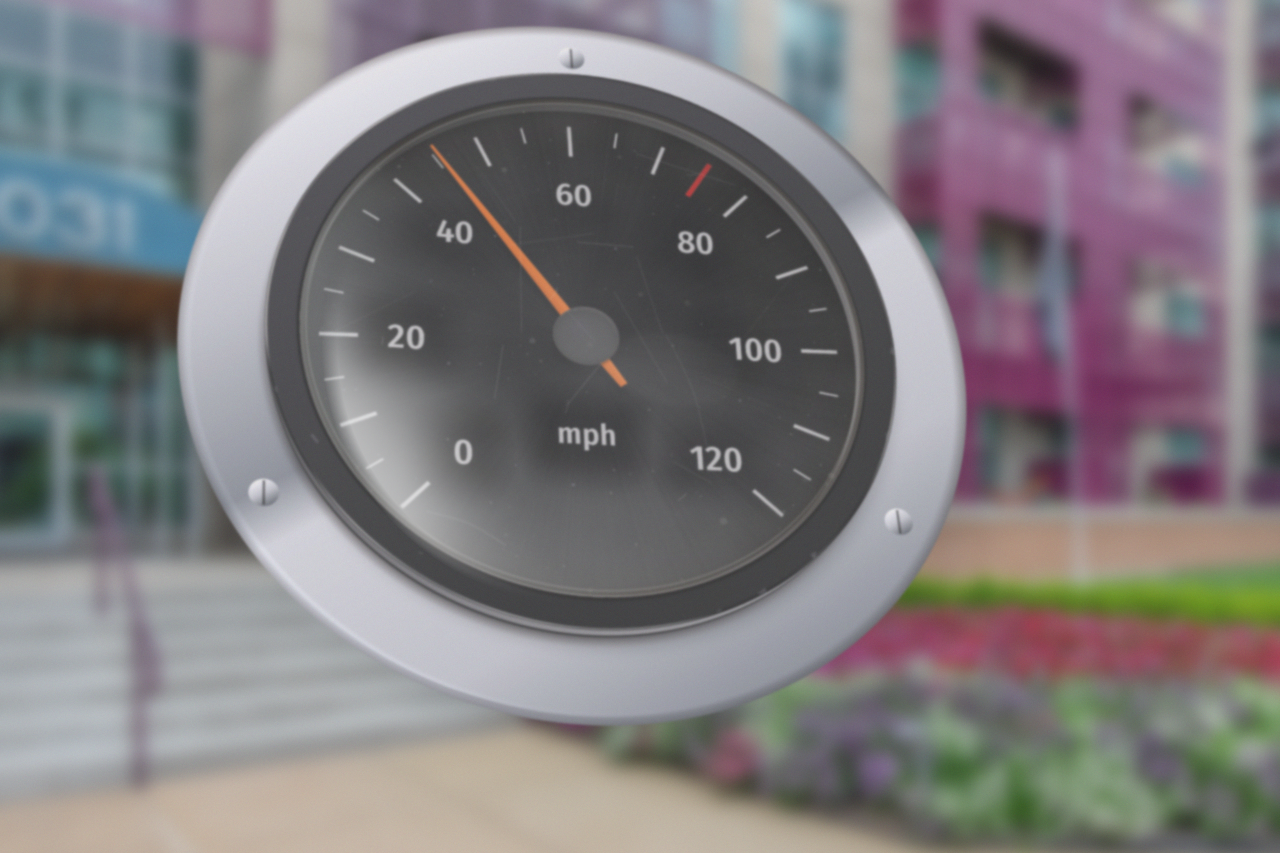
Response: **45** mph
